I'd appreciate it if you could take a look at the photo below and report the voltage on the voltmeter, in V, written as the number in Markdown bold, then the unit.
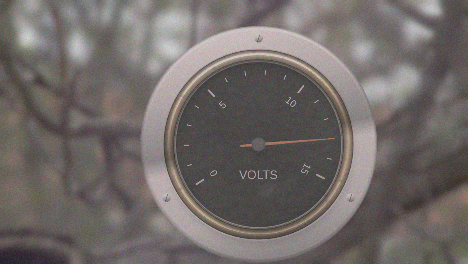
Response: **13** V
